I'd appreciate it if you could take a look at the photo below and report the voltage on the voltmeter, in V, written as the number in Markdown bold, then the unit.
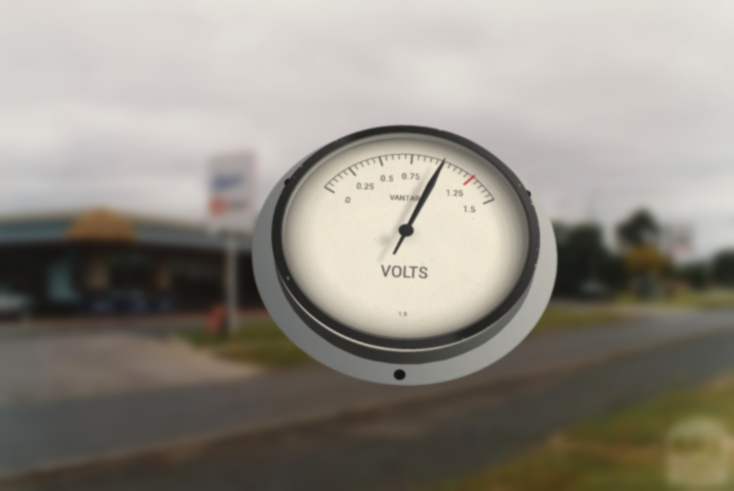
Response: **1** V
